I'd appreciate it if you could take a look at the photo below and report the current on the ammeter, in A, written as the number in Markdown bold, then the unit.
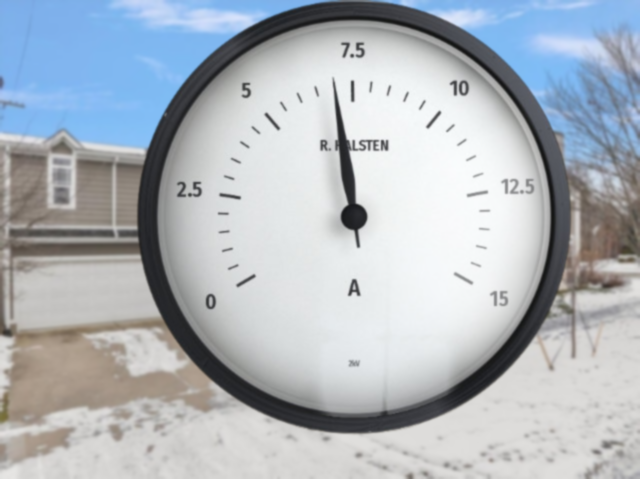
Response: **7** A
